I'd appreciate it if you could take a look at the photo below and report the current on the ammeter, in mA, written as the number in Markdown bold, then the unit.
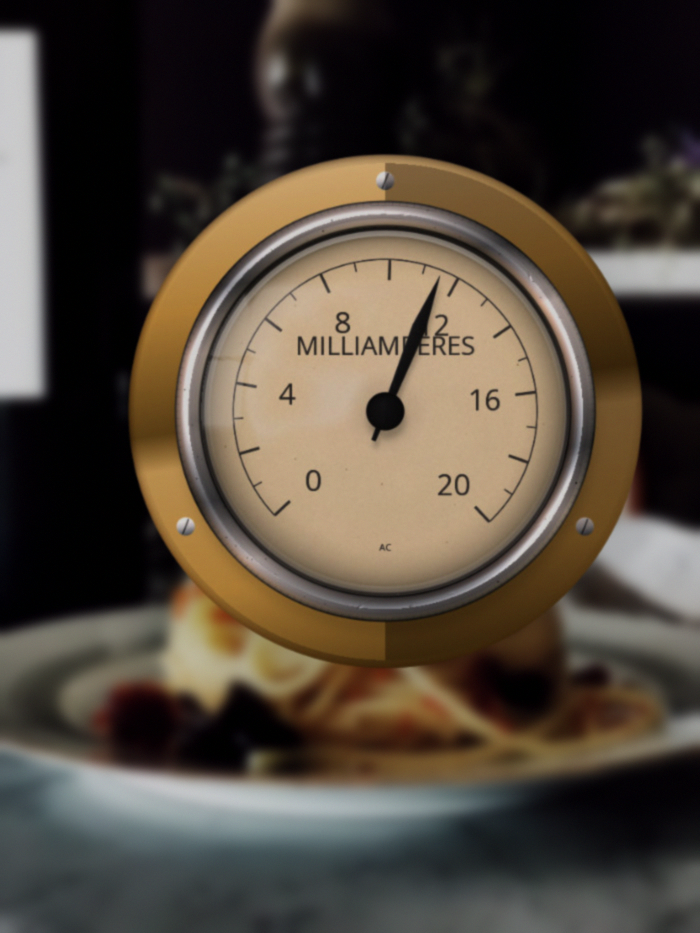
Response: **11.5** mA
